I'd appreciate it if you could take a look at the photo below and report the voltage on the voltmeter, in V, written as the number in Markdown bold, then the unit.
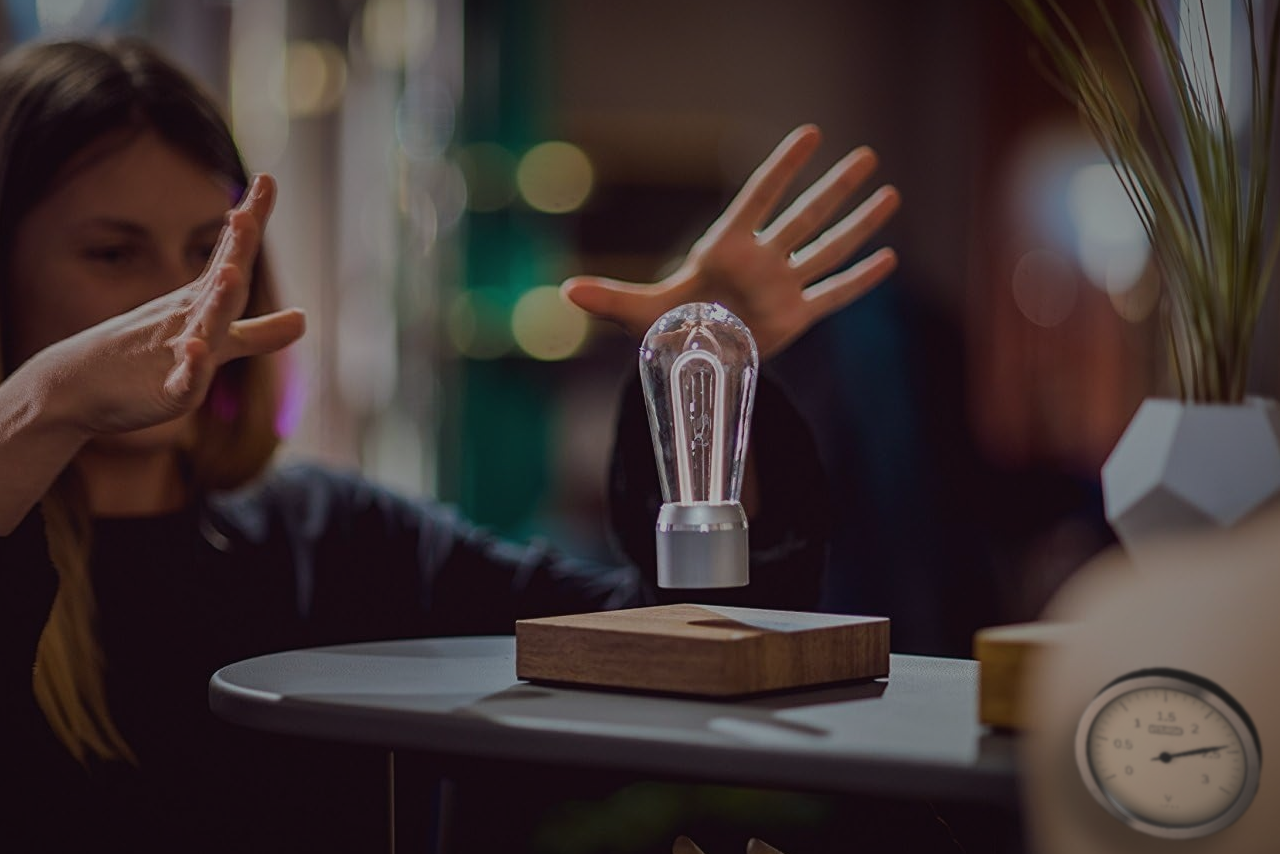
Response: **2.4** V
